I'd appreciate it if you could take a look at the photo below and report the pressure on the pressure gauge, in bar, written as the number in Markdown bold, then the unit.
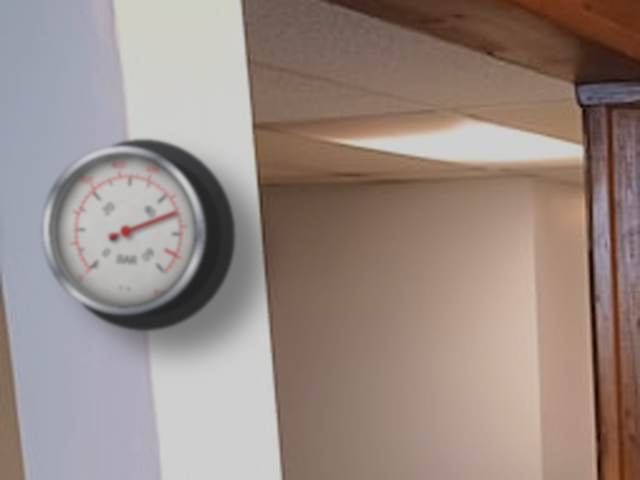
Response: **45** bar
